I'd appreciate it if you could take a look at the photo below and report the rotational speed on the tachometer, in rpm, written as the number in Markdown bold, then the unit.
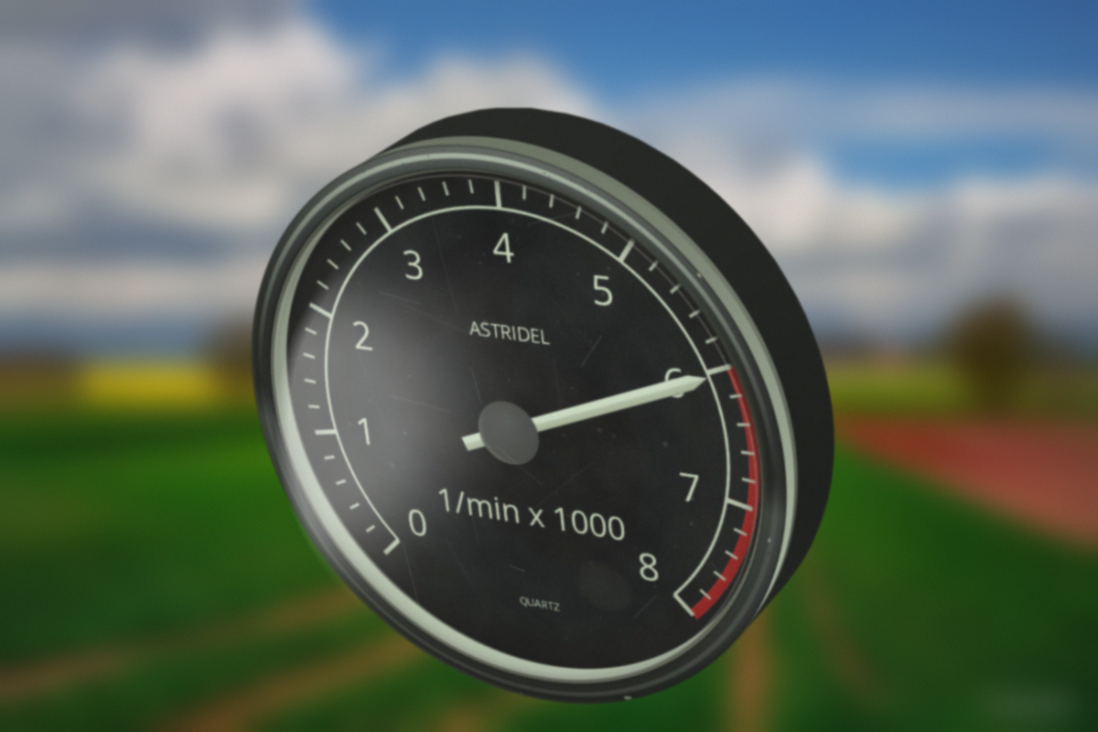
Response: **6000** rpm
